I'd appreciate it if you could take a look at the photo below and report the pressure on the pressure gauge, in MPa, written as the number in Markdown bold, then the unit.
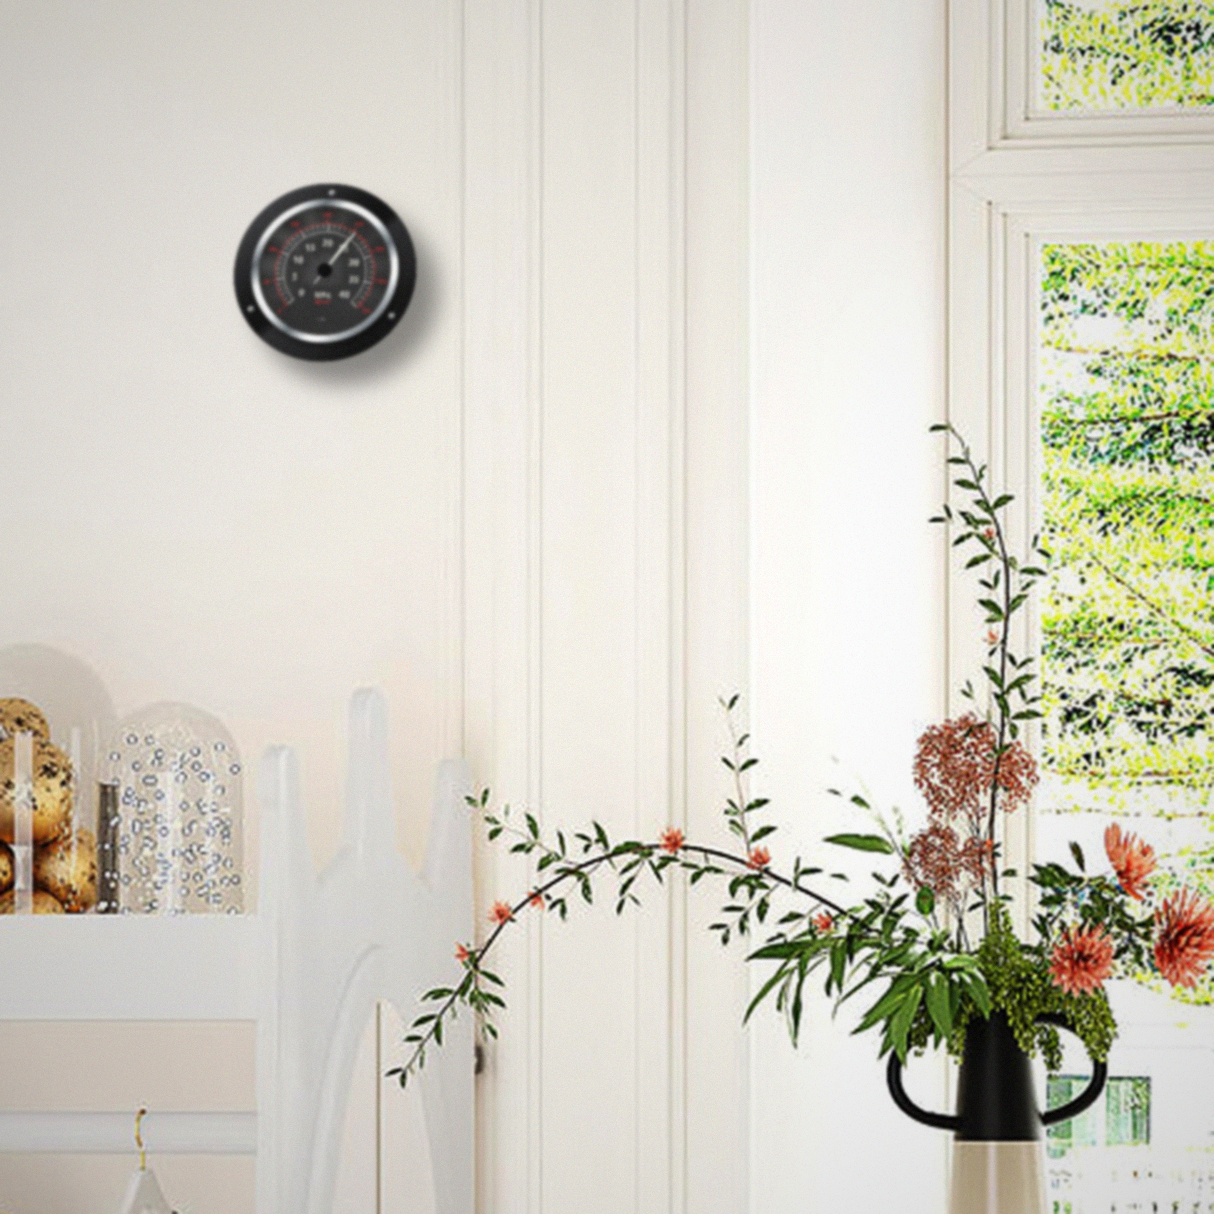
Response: **25** MPa
